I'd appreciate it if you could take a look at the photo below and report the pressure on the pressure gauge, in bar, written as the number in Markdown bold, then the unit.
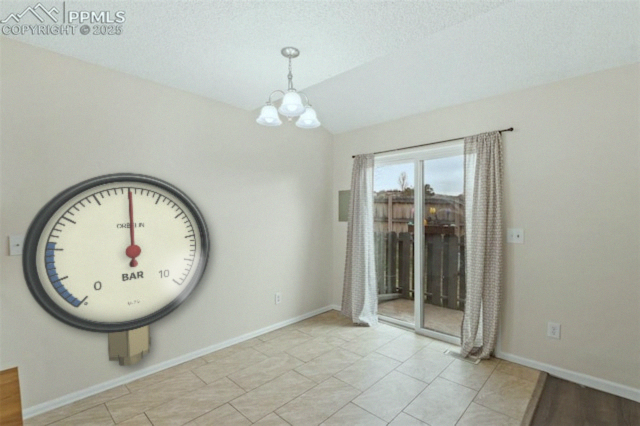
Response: **5** bar
